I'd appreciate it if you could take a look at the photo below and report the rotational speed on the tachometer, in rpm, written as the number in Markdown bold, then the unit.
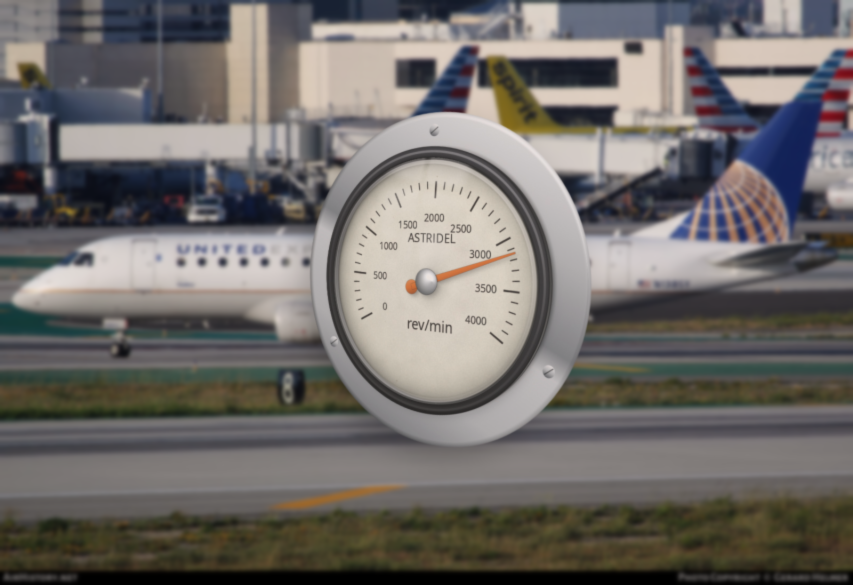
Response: **3150** rpm
